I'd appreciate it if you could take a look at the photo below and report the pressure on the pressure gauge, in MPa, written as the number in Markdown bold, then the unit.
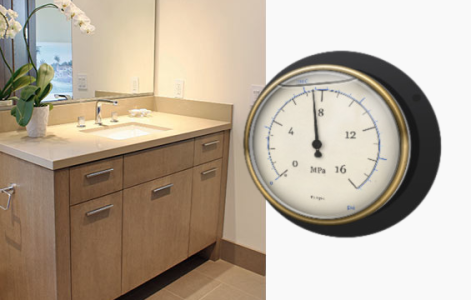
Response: **7.5** MPa
